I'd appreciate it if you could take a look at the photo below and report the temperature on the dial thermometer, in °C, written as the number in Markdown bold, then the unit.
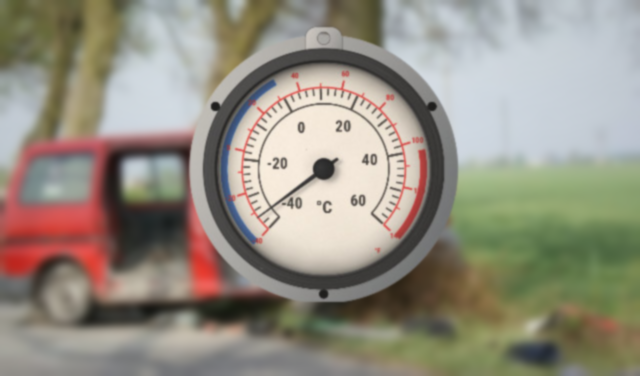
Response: **-36** °C
